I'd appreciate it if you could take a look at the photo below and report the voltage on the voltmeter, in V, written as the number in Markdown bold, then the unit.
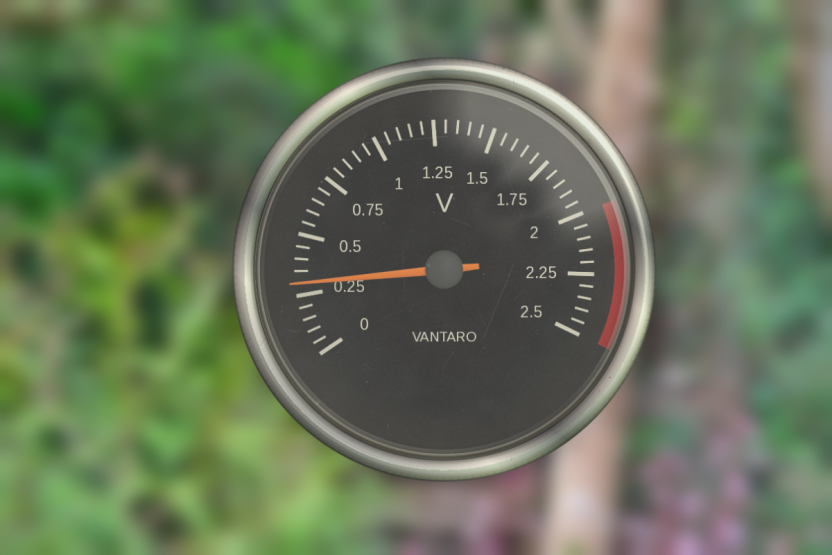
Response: **0.3** V
